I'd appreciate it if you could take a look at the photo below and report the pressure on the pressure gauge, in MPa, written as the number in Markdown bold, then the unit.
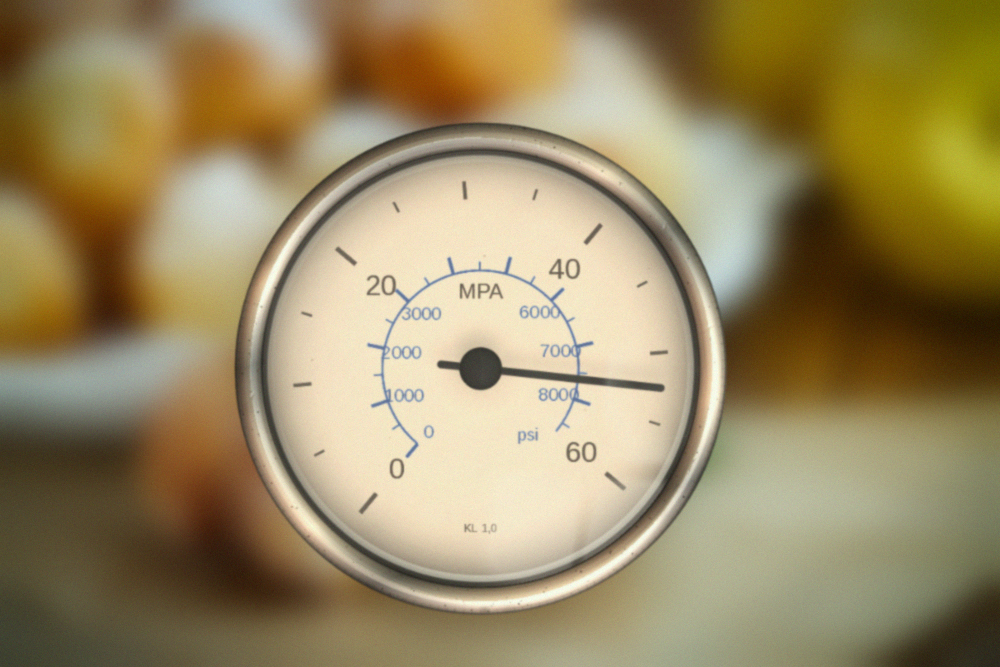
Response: **52.5** MPa
